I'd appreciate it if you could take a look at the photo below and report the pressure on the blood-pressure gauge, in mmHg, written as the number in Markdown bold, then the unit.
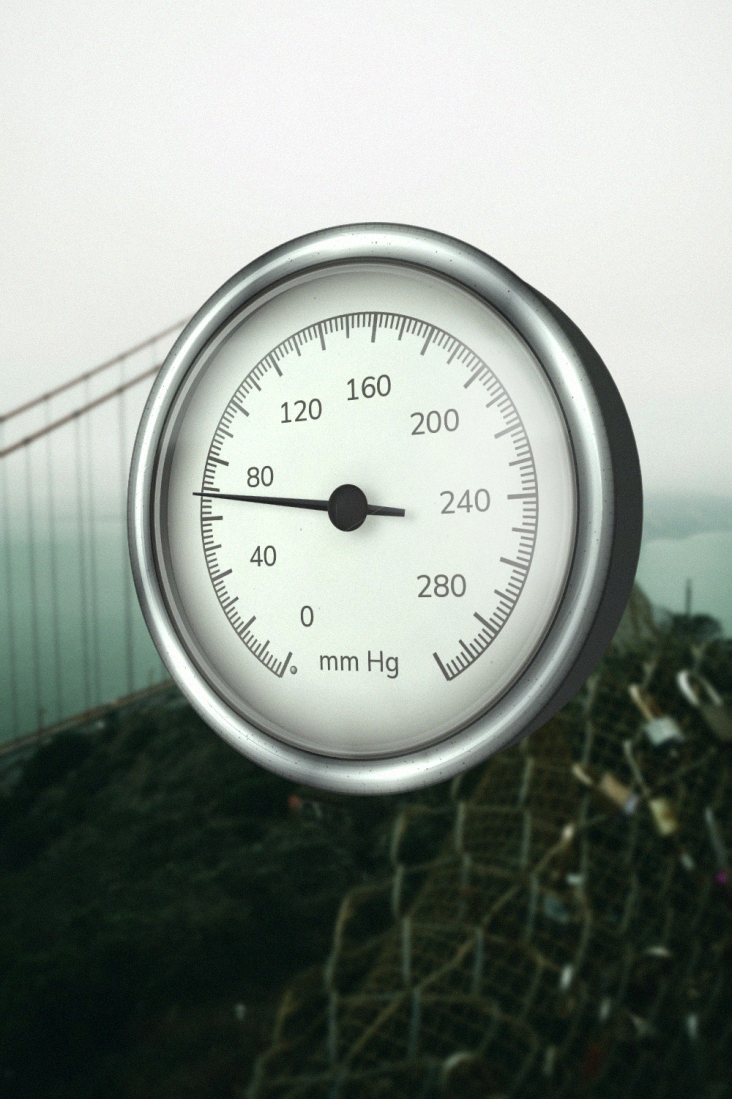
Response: **68** mmHg
